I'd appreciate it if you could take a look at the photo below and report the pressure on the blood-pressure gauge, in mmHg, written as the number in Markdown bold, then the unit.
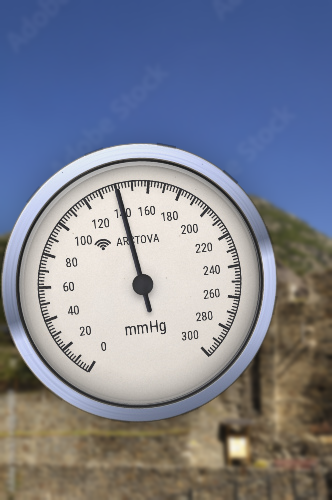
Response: **140** mmHg
